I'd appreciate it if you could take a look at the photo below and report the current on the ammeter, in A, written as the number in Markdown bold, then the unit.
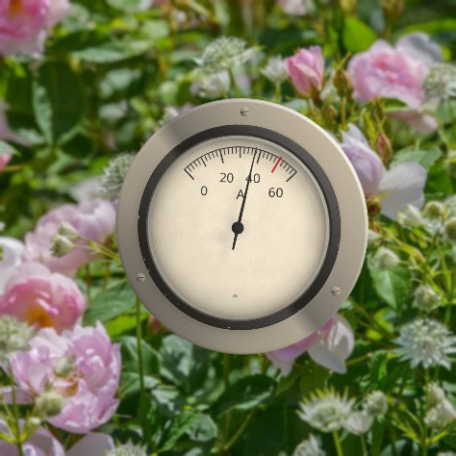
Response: **38** A
